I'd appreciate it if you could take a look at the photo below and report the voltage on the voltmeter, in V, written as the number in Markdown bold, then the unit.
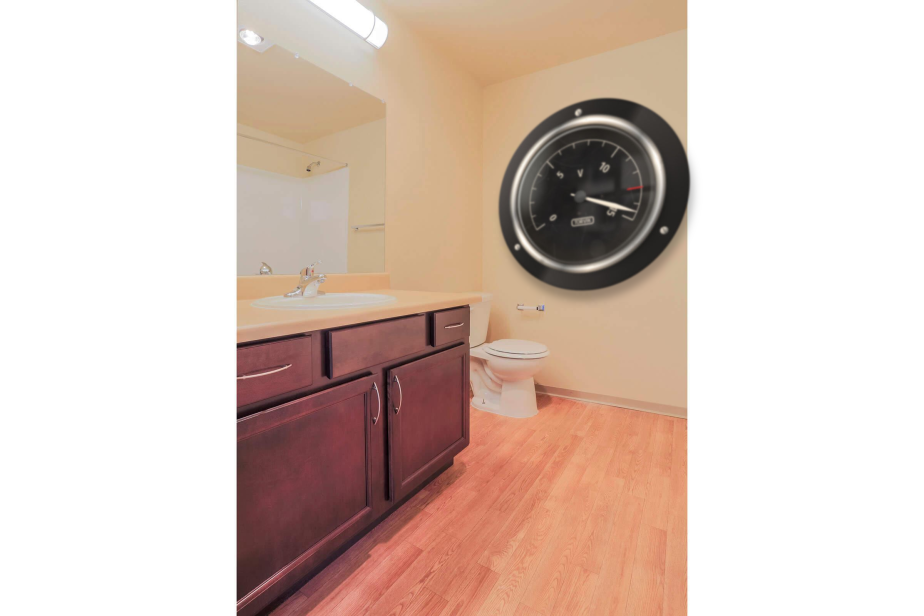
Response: **14.5** V
